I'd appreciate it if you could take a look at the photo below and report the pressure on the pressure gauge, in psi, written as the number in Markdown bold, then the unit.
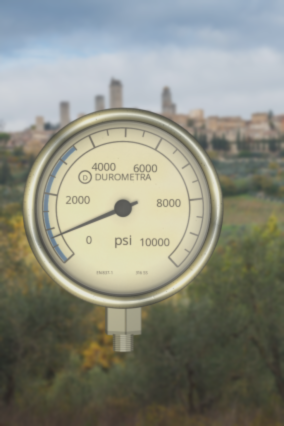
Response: **750** psi
